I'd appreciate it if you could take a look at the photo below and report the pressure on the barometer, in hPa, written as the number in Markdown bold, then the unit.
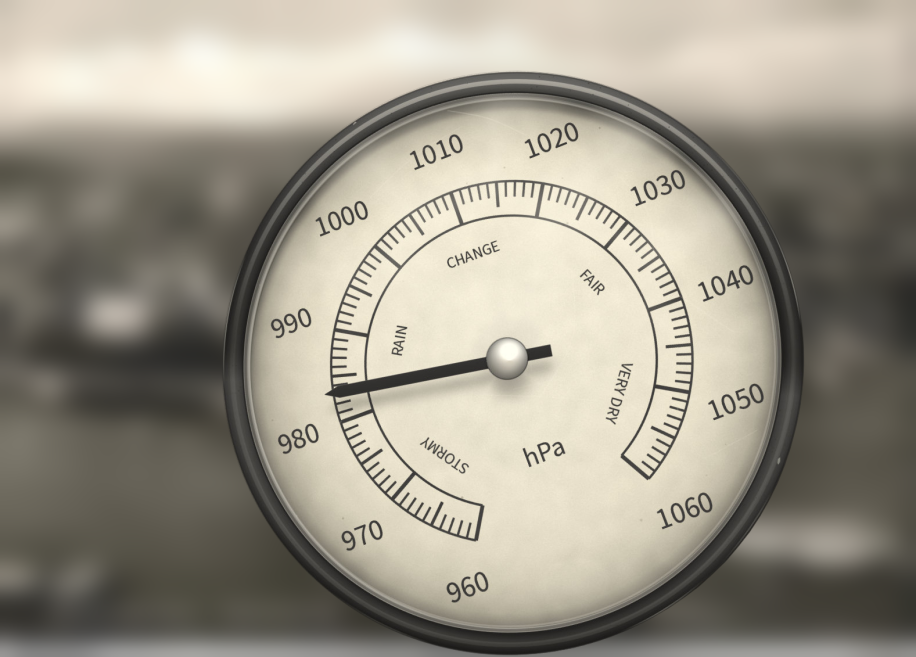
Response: **983** hPa
